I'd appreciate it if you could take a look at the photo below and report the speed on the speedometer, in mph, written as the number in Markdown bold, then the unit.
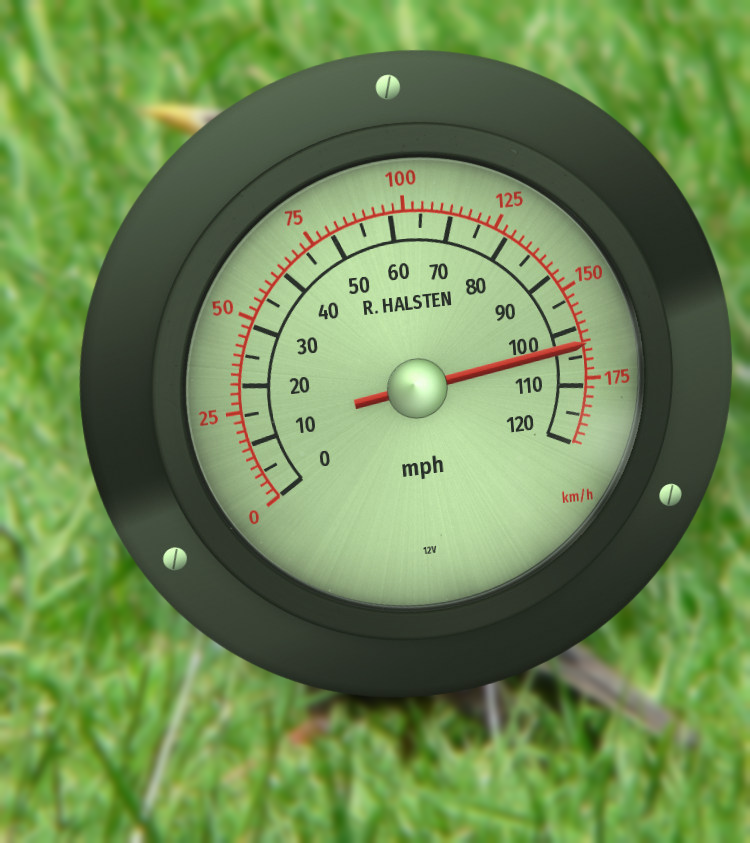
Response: **102.5** mph
